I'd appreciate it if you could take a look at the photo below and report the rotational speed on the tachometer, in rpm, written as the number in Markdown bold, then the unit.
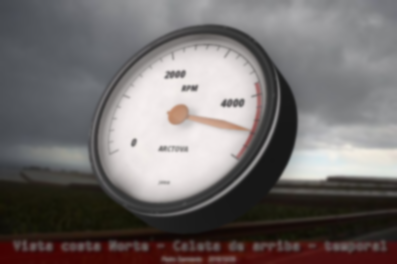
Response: **4600** rpm
